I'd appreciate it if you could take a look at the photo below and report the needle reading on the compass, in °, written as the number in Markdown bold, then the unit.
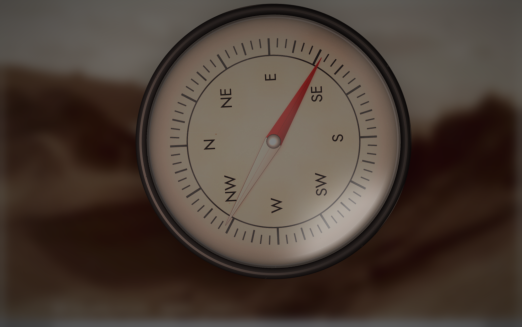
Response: **122.5** °
